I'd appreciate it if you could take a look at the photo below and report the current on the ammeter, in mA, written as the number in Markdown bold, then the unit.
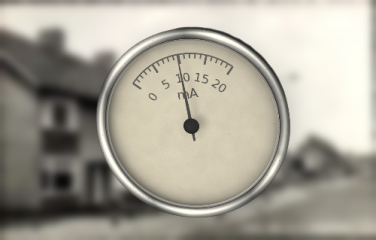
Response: **10** mA
